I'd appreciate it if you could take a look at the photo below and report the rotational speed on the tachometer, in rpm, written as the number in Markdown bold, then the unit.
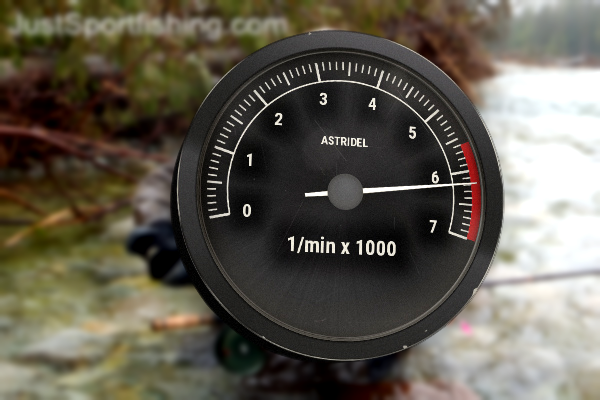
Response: **6200** rpm
